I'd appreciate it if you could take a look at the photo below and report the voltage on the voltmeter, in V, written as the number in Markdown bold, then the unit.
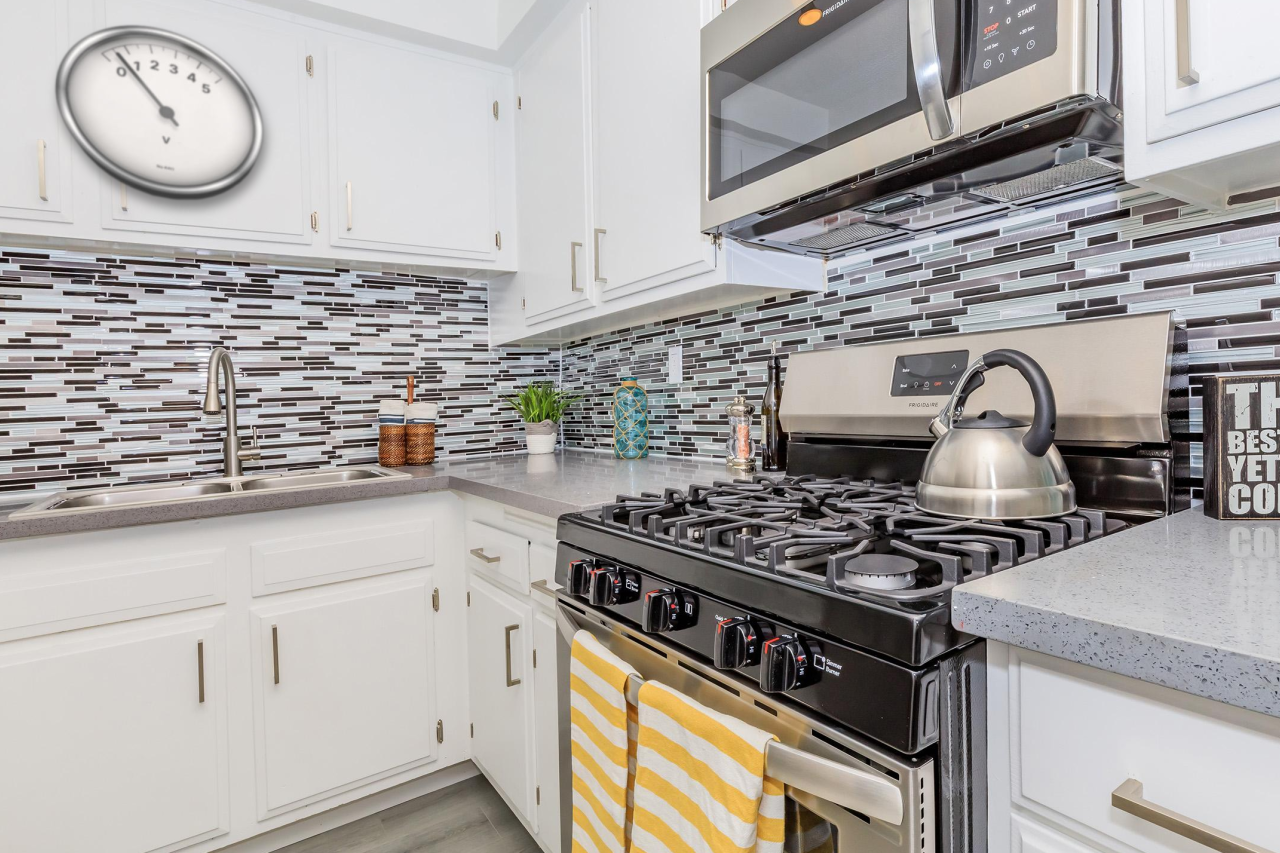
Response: **0.5** V
